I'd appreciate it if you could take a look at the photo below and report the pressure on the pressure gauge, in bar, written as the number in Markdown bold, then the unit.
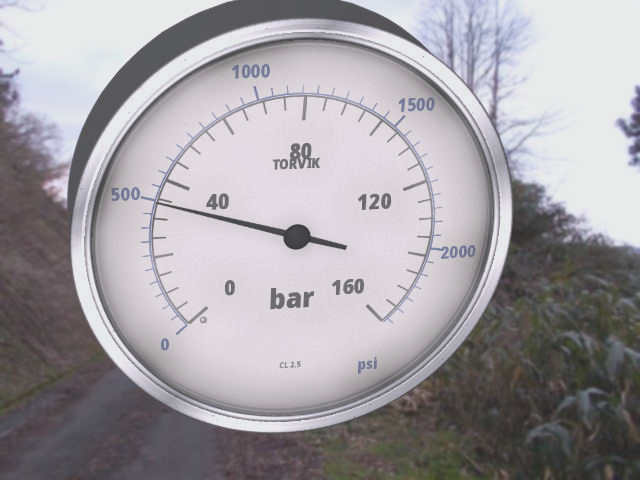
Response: **35** bar
